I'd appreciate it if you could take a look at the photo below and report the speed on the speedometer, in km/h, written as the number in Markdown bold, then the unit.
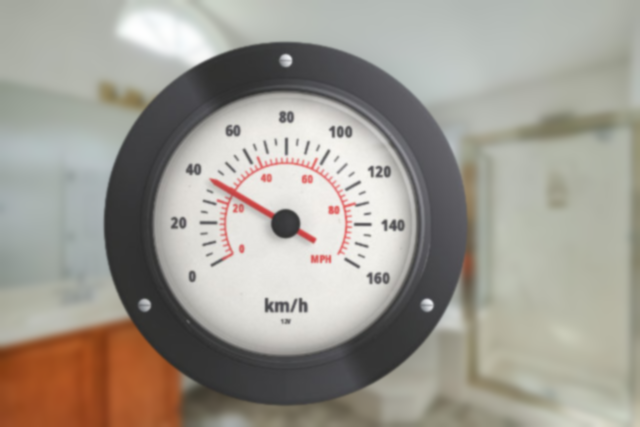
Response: **40** km/h
